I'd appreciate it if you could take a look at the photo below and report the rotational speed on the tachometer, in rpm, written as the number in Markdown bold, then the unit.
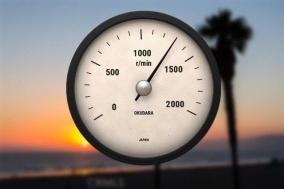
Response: **1300** rpm
